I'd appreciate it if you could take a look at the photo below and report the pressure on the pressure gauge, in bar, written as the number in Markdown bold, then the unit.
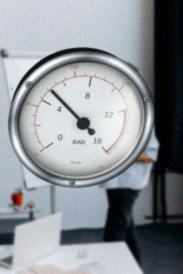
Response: **5** bar
